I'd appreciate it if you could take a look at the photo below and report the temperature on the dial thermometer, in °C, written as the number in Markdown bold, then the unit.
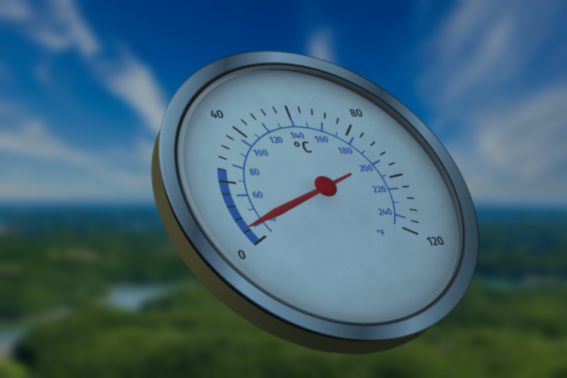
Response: **4** °C
